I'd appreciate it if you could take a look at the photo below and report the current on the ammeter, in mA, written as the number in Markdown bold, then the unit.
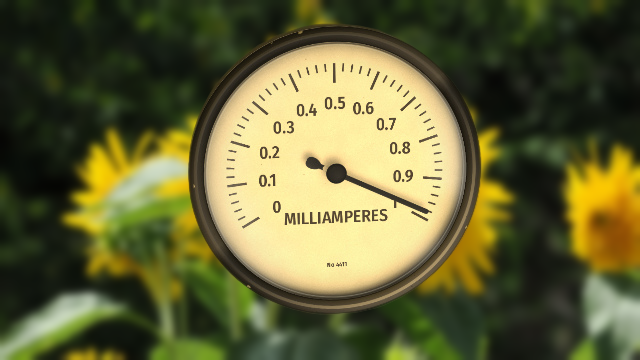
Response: **0.98** mA
